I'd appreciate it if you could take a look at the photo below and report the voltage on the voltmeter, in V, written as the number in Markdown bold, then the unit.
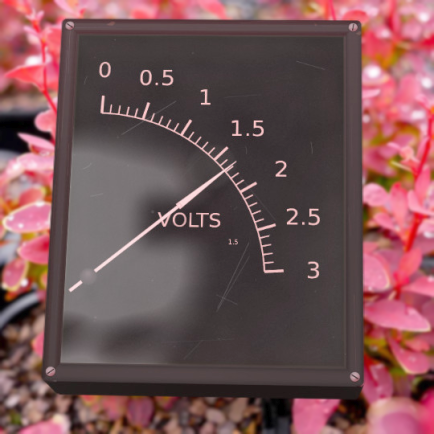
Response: **1.7** V
